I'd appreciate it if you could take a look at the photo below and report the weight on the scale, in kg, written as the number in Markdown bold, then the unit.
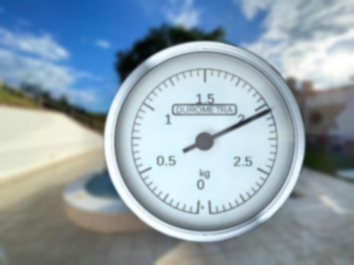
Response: **2.05** kg
